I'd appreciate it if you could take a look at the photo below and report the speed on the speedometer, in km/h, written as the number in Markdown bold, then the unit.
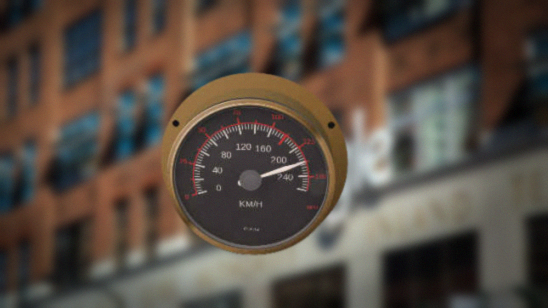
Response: **220** km/h
